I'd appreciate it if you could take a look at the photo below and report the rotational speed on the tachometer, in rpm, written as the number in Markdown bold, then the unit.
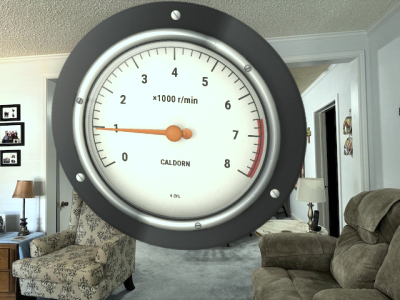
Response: **1000** rpm
